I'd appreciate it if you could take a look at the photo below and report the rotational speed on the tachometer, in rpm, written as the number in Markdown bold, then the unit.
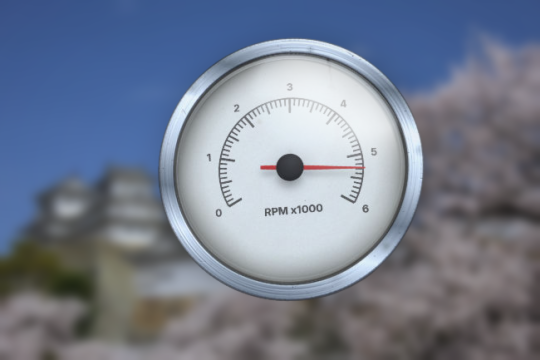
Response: **5300** rpm
